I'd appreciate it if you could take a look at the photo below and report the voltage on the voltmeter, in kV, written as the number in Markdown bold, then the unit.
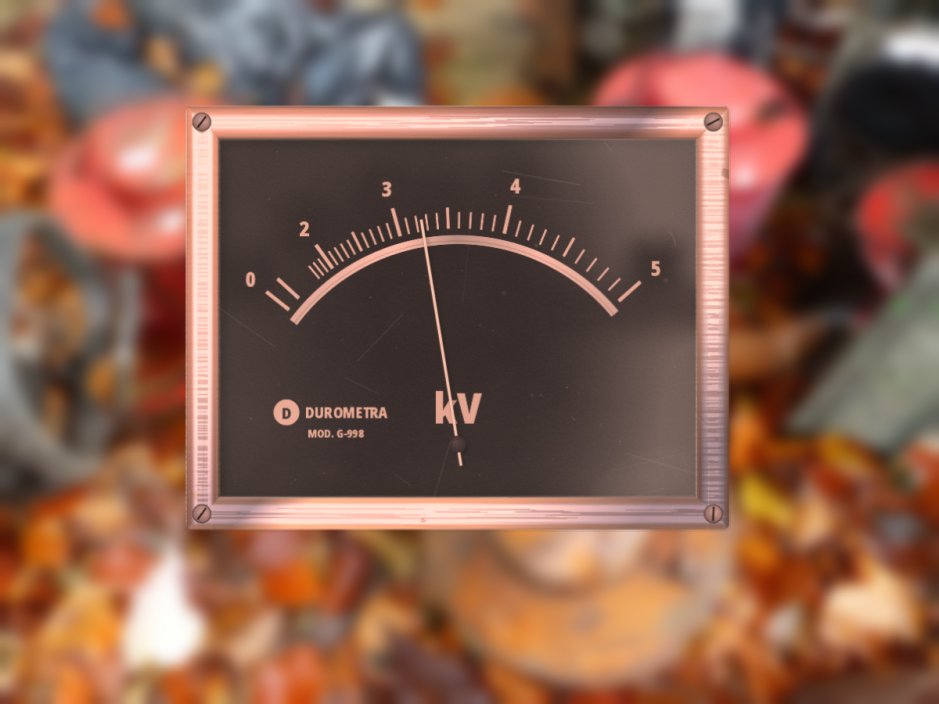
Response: **3.25** kV
